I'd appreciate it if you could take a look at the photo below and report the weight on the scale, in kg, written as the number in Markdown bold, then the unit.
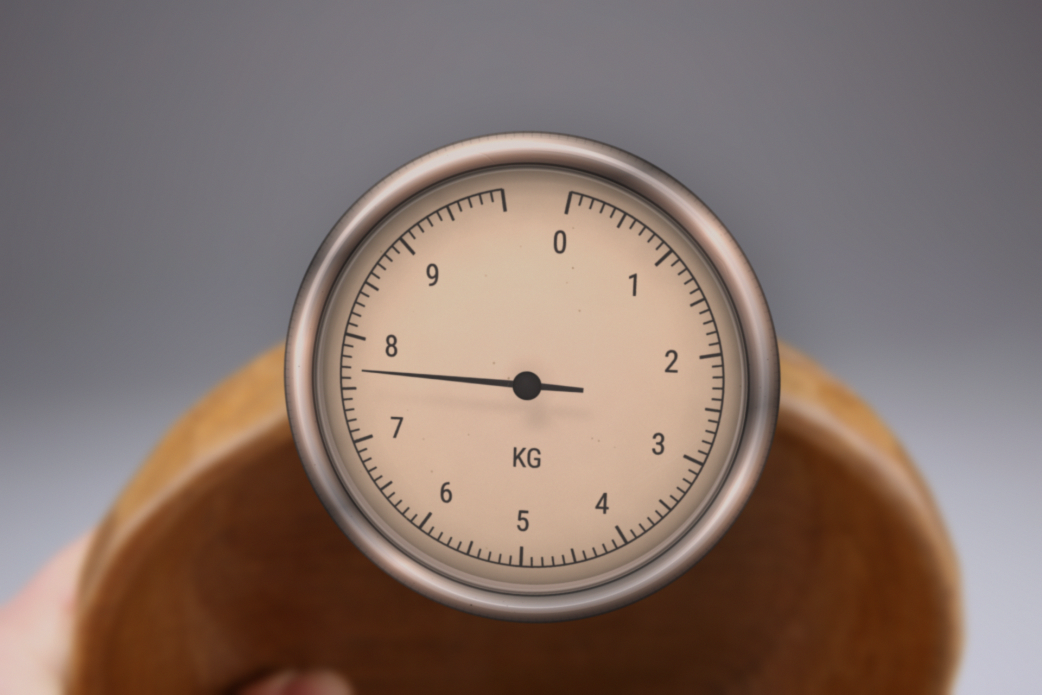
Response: **7.7** kg
